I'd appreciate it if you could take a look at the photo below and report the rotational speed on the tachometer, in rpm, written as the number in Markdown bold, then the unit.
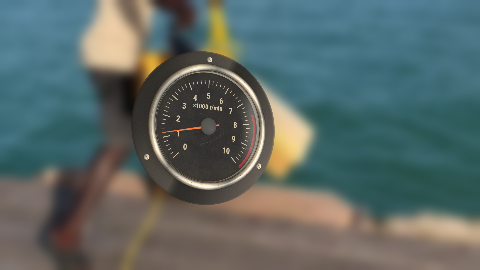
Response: **1200** rpm
